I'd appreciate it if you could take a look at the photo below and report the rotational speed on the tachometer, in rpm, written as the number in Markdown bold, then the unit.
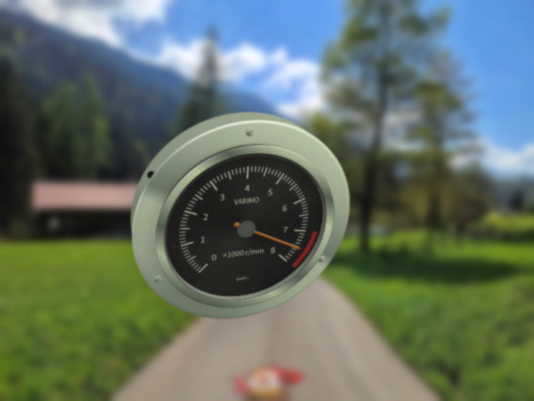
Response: **7500** rpm
